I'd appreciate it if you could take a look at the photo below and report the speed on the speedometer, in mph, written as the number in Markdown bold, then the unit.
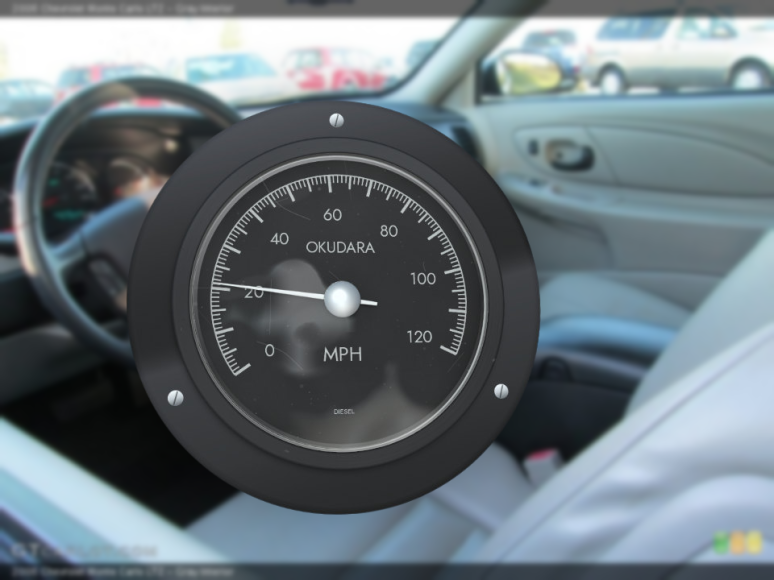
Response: **21** mph
